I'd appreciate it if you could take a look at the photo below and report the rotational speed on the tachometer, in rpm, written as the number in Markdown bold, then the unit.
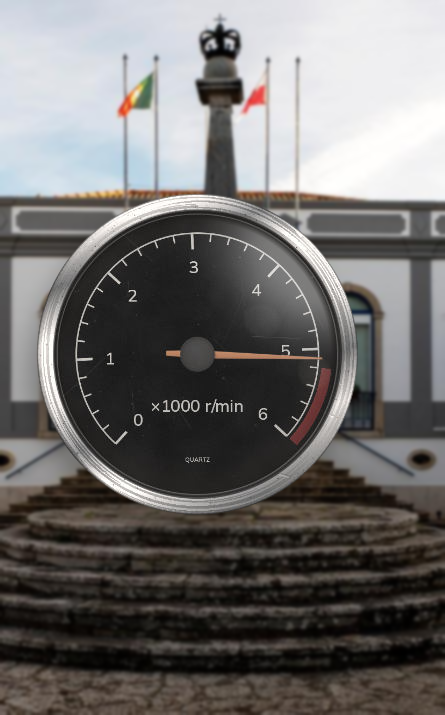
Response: **5100** rpm
